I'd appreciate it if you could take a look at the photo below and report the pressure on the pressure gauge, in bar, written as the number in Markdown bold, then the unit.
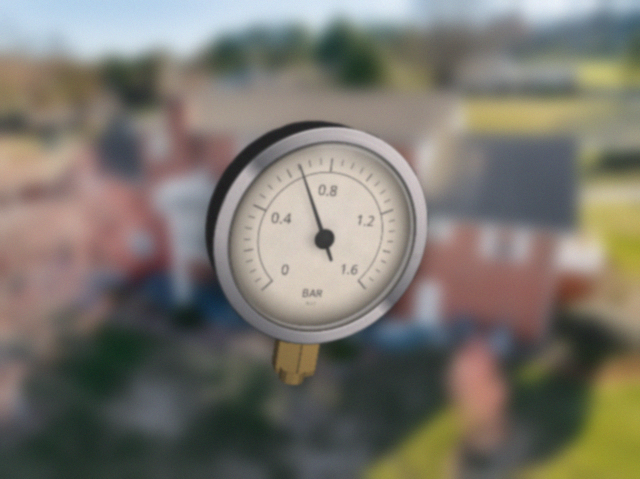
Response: **0.65** bar
